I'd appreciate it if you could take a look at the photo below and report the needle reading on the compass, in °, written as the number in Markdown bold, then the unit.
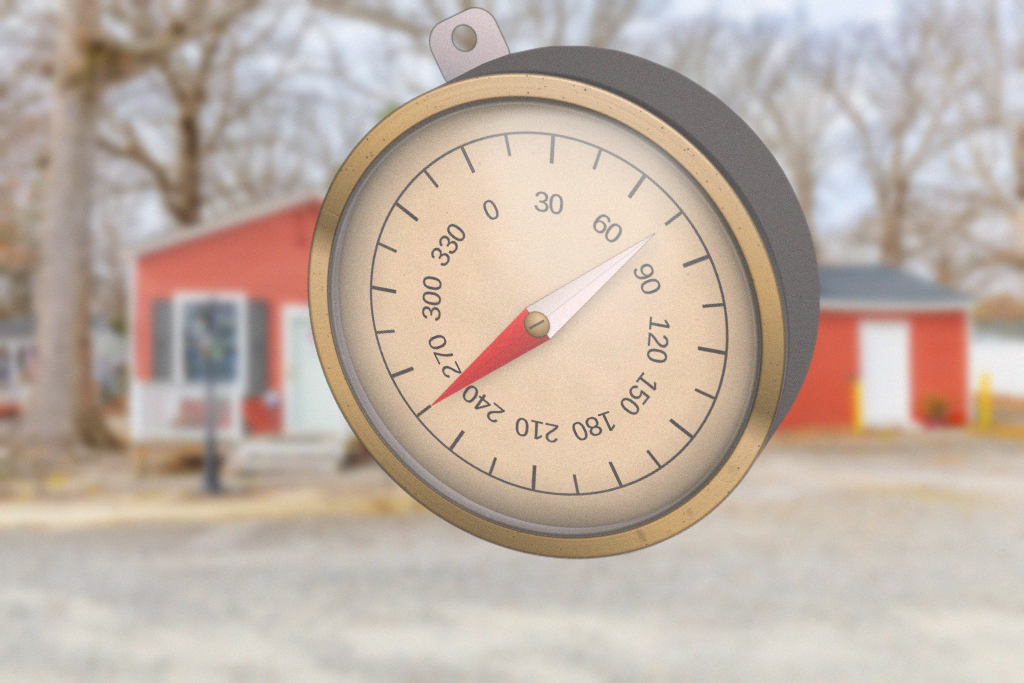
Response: **255** °
